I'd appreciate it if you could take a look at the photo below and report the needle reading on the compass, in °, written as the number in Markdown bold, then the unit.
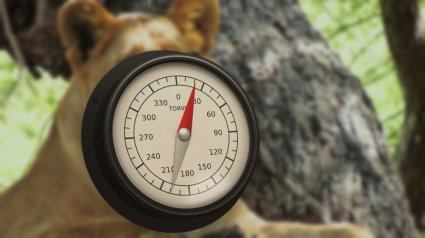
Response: **20** °
